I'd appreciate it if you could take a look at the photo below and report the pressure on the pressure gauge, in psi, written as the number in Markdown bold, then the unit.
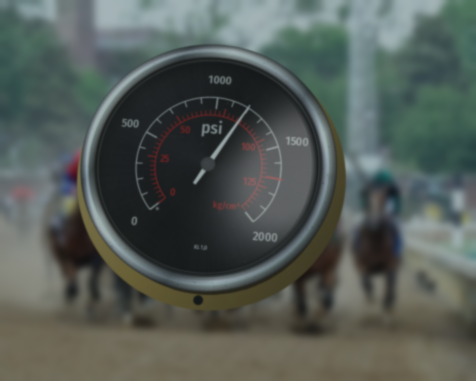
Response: **1200** psi
